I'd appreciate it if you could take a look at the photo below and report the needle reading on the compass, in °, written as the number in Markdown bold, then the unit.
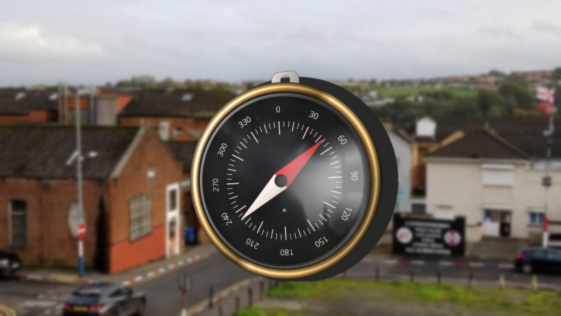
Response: **50** °
